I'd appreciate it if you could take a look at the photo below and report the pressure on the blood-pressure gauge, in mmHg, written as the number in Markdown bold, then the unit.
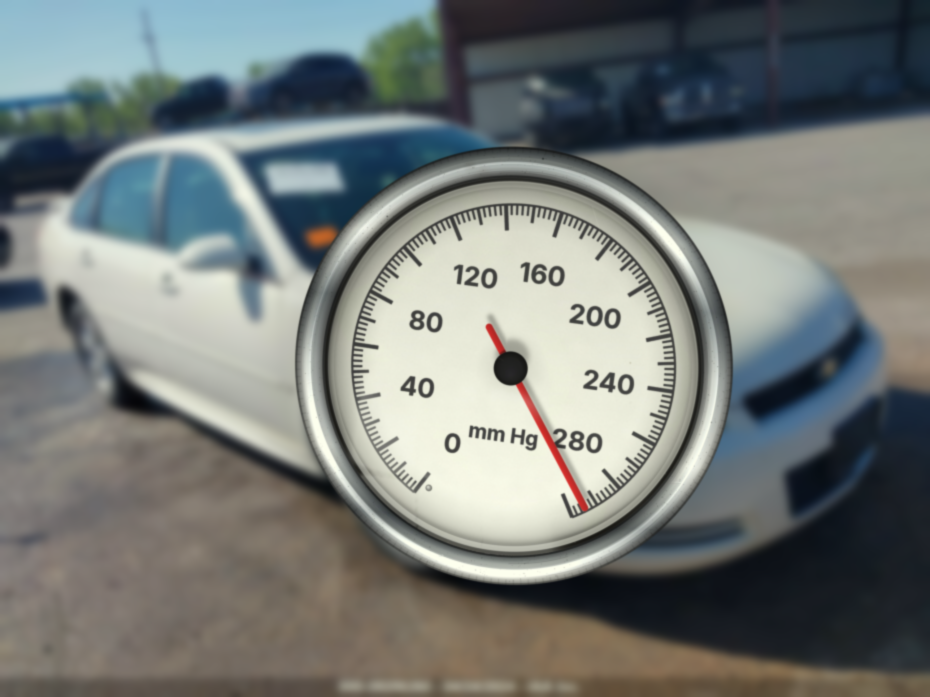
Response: **294** mmHg
